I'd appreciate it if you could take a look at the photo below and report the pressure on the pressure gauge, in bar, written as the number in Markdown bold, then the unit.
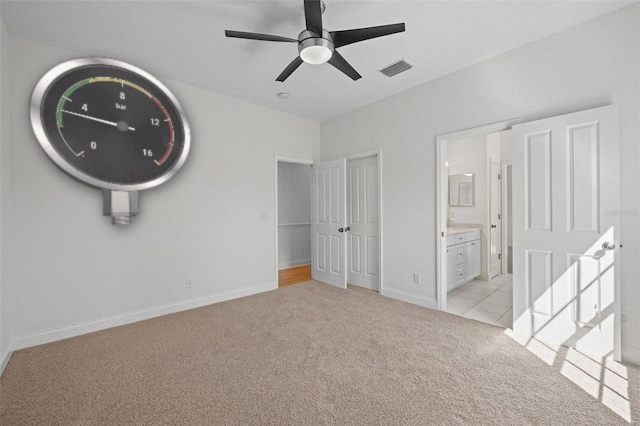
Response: **3** bar
